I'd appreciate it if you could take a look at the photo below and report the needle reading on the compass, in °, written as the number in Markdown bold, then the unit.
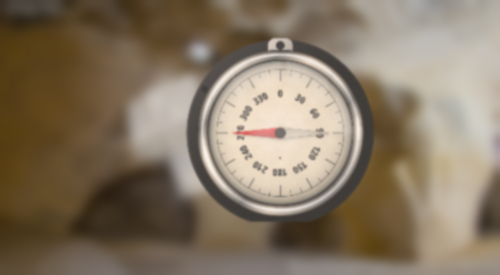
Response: **270** °
